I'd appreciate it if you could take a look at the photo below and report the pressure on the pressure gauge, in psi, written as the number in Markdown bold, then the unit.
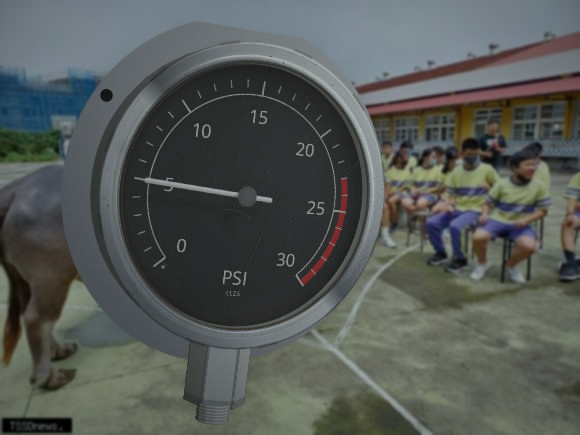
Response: **5** psi
